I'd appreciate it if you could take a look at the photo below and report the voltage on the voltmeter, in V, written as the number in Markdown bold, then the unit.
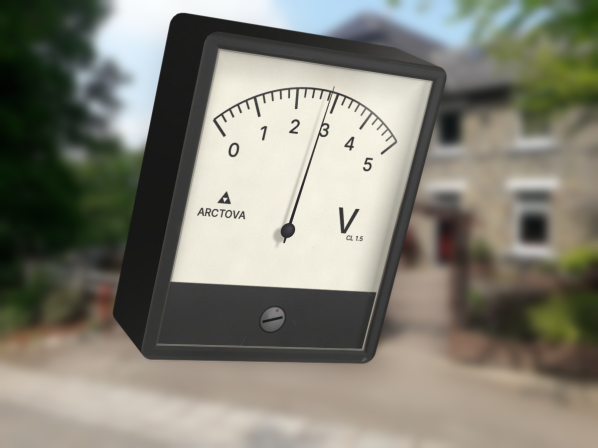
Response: **2.8** V
